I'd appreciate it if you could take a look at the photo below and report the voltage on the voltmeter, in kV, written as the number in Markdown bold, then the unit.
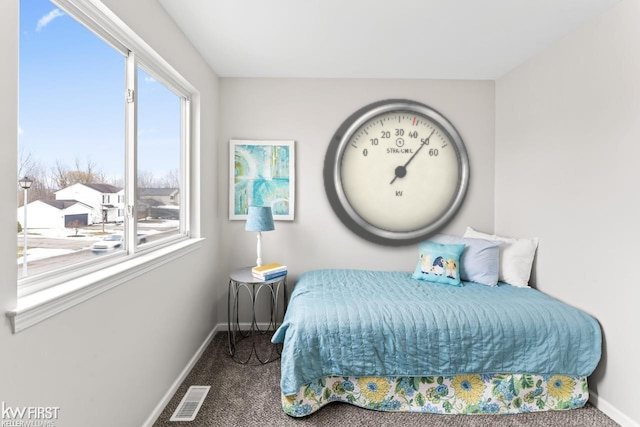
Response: **50** kV
